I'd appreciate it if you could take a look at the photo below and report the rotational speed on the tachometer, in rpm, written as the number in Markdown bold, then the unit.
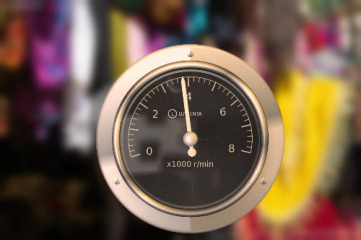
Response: **3800** rpm
